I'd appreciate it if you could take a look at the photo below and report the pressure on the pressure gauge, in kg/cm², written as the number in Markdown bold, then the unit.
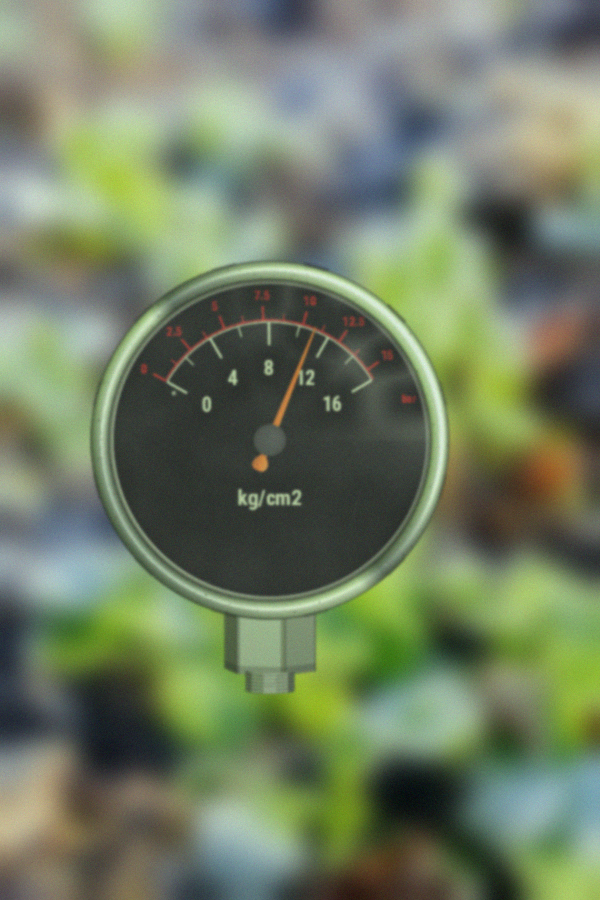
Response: **11** kg/cm²
